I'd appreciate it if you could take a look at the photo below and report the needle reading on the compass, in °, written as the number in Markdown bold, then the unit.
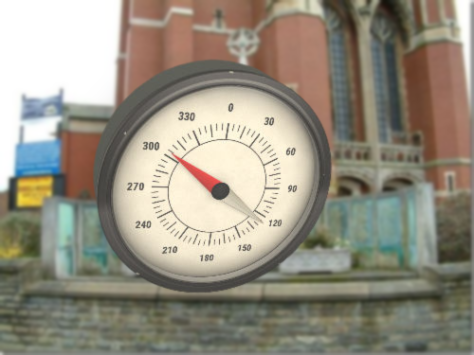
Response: **305** °
